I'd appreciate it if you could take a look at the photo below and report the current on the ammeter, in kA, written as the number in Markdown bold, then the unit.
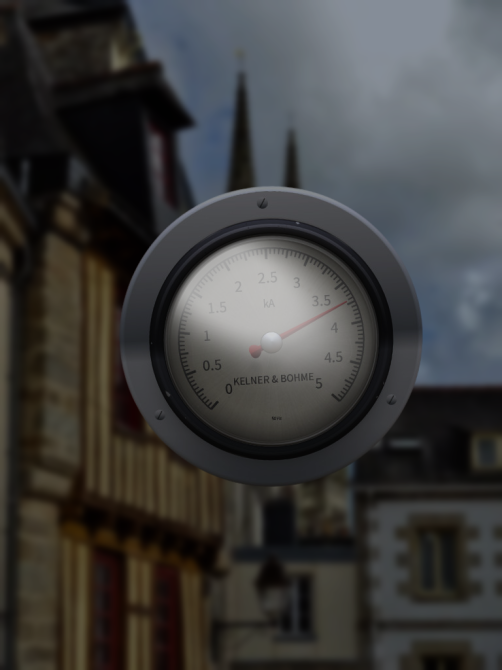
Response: **3.7** kA
